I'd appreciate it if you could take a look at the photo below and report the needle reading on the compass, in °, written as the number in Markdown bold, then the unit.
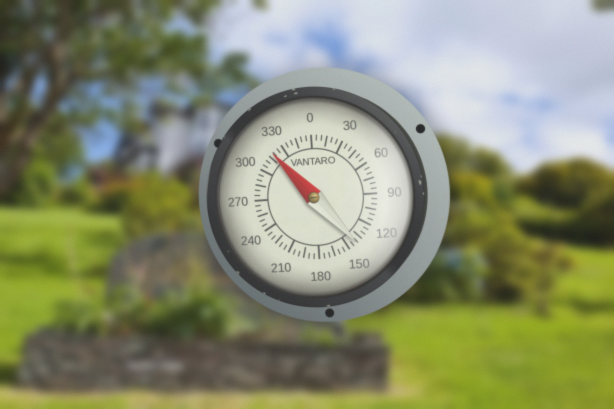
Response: **320** °
